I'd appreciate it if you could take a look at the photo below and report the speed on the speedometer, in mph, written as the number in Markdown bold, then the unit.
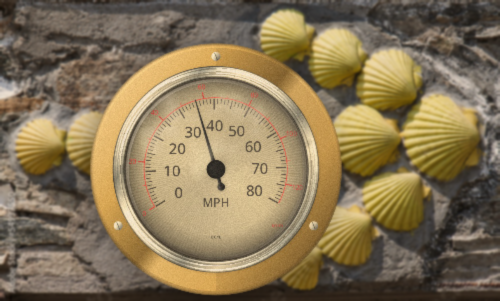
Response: **35** mph
